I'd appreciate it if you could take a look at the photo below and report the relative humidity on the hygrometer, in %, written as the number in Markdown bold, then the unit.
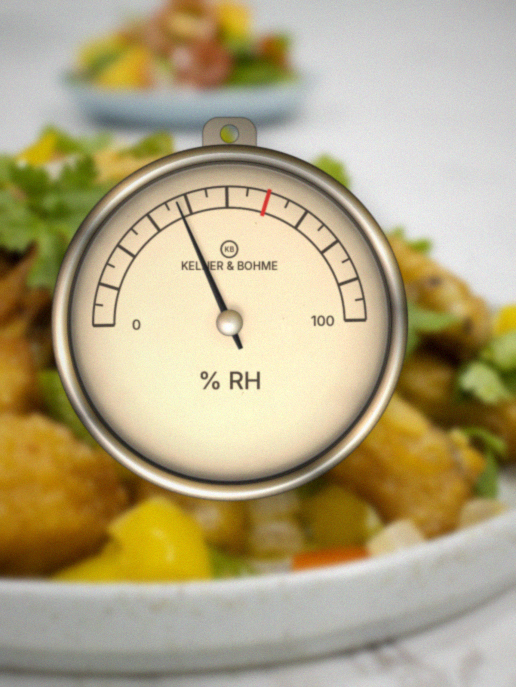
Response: **37.5** %
